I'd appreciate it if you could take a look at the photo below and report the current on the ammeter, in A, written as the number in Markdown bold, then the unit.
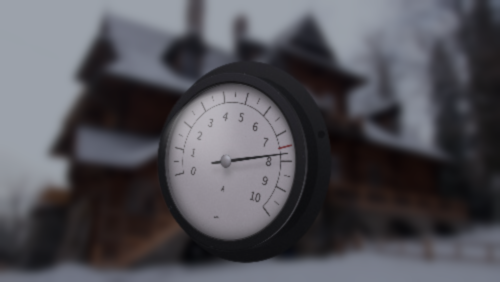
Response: **7.75** A
